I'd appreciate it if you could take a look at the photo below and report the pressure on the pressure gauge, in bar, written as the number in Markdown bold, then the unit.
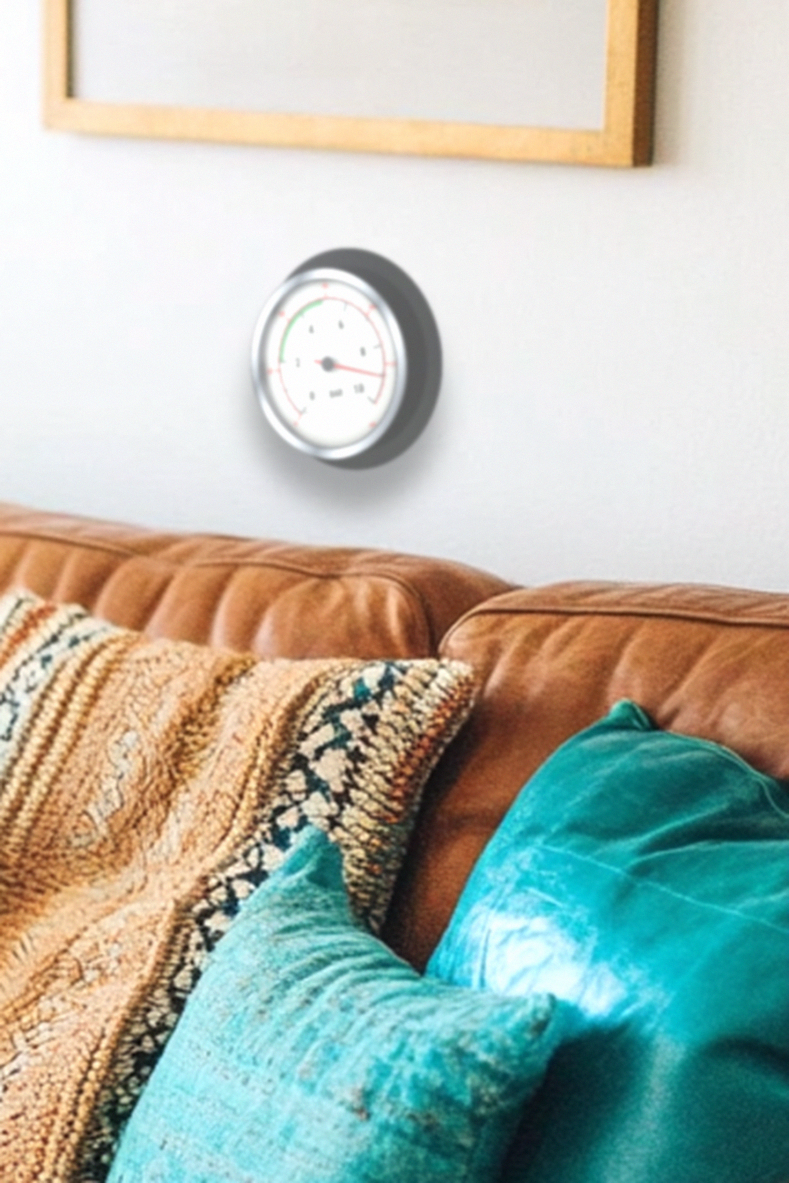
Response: **9** bar
